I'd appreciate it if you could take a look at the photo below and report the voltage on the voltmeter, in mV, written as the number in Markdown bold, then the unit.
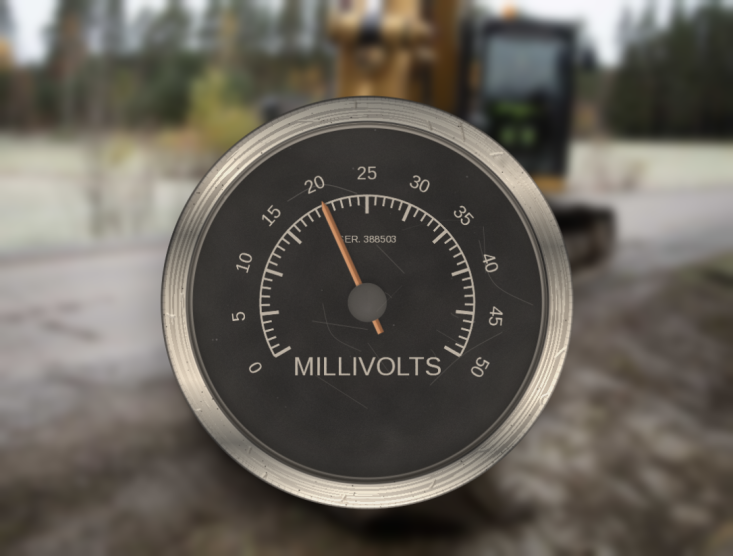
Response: **20** mV
